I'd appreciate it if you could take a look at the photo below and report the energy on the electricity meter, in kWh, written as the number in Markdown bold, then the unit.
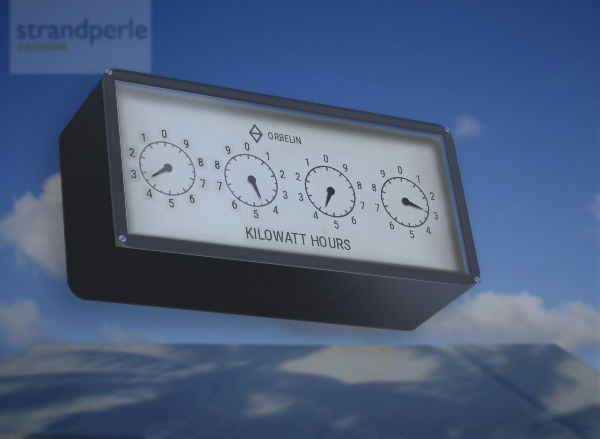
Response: **3443** kWh
